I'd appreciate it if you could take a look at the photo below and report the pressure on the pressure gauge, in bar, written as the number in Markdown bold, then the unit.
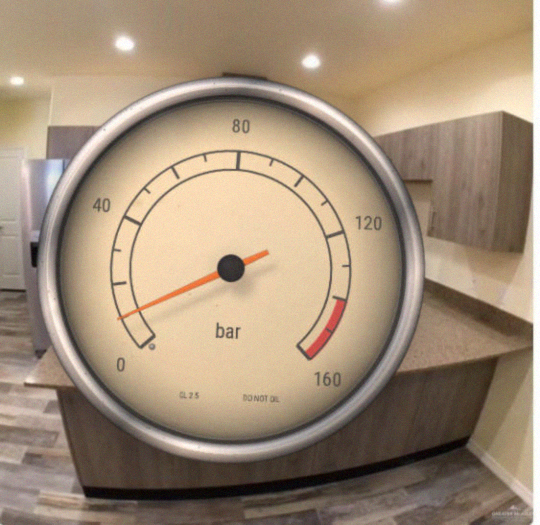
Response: **10** bar
